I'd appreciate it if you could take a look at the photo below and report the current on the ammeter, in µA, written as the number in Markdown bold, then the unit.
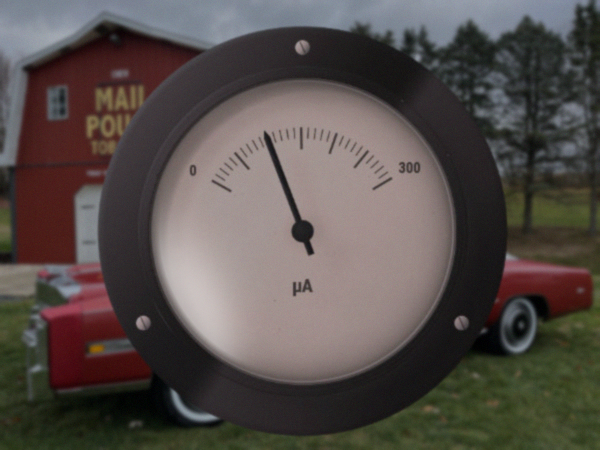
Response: **100** µA
